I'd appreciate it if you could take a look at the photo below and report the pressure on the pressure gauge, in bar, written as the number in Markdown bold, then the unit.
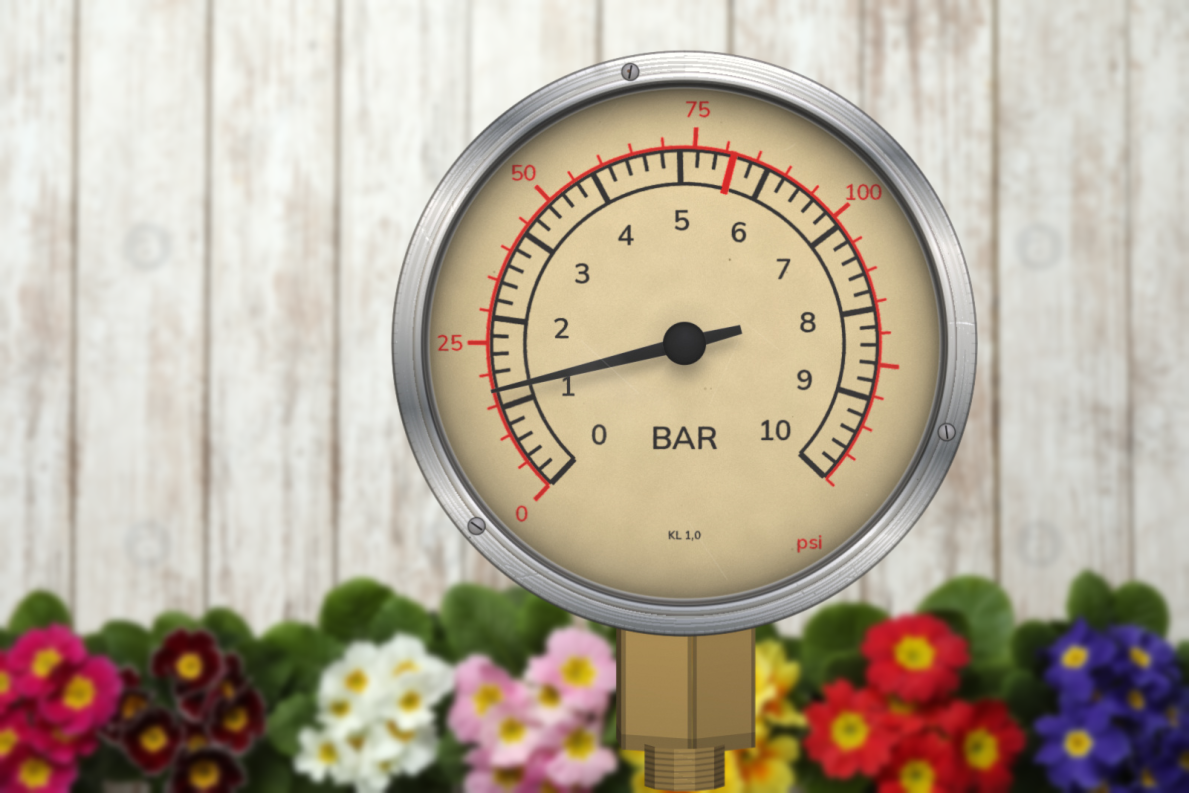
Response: **1.2** bar
